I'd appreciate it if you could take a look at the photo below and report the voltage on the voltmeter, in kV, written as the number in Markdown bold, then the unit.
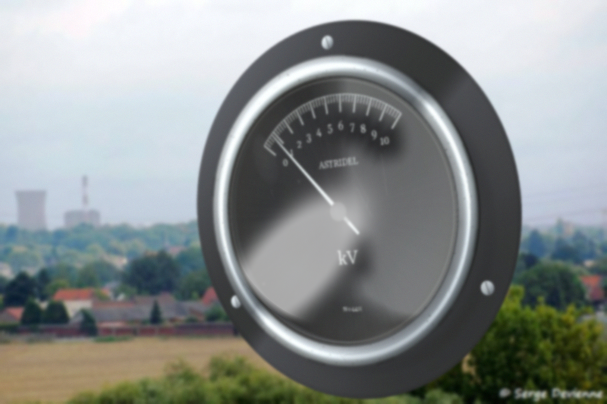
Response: **1** kV
